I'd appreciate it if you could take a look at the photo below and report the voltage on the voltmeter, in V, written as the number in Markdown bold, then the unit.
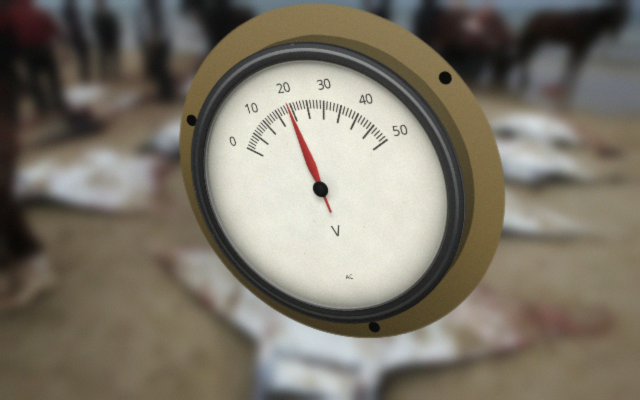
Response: **20** V
